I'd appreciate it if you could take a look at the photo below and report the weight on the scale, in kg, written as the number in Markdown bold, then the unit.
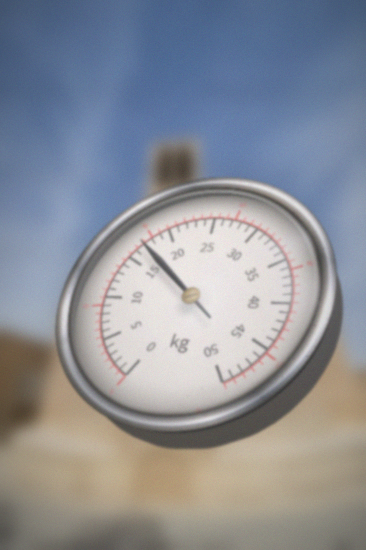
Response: **17** kg
